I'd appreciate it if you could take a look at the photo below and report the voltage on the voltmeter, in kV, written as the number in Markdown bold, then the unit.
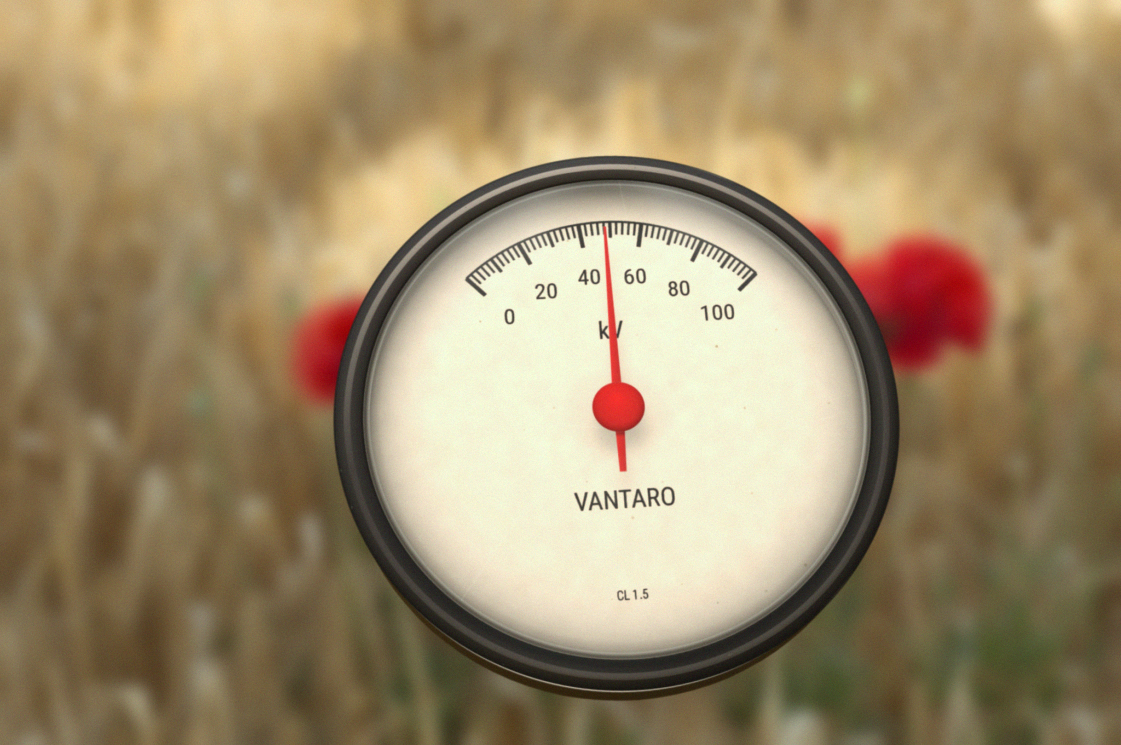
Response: **48** kV
